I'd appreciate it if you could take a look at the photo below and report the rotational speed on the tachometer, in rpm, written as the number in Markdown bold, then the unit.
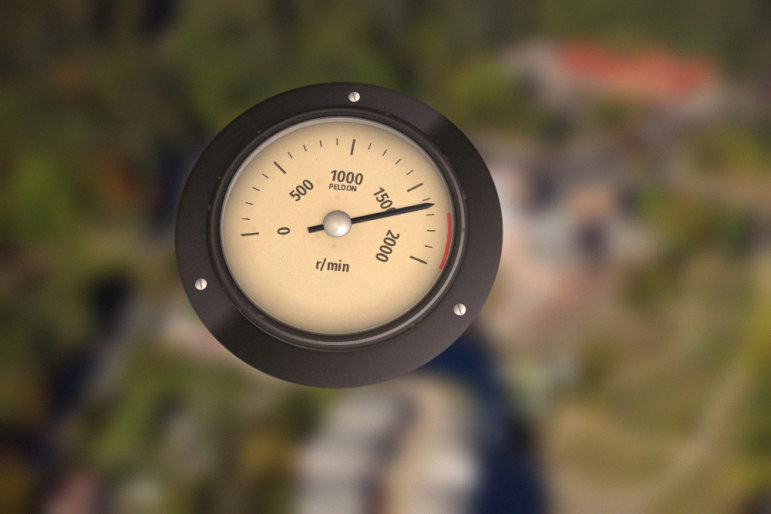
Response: **1650** rpm
